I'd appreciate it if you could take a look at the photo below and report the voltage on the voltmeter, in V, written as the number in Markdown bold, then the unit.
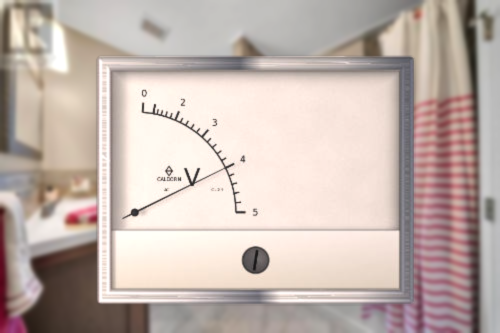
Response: **4** V
